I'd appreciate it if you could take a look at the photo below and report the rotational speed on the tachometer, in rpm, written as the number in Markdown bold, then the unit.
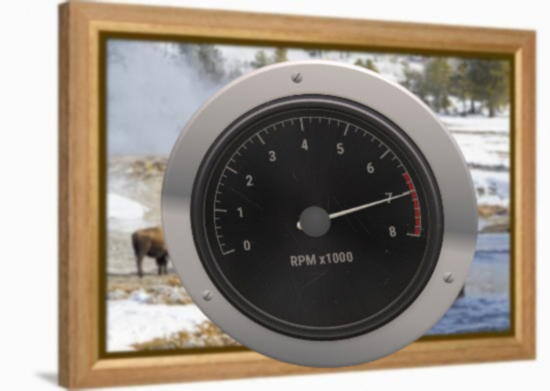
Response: **7000** rpm
